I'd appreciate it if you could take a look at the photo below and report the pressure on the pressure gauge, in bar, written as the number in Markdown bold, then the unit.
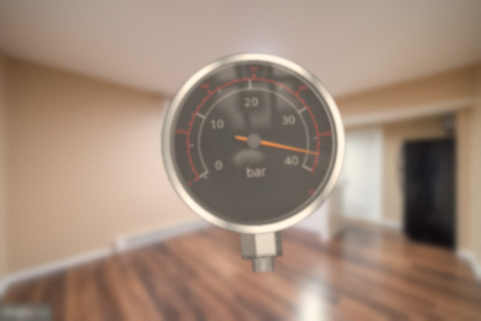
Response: **37.5** bar
